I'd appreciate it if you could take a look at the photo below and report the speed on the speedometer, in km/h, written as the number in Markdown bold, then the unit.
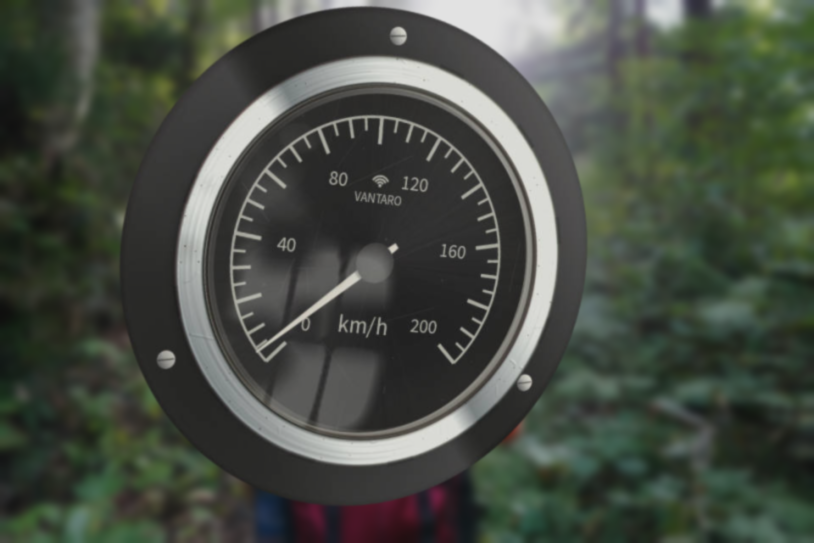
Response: **5** km/h
